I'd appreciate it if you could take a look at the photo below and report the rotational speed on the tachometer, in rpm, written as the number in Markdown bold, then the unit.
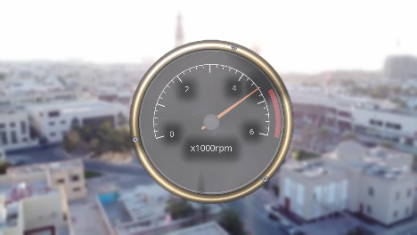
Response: **4600** rpm
